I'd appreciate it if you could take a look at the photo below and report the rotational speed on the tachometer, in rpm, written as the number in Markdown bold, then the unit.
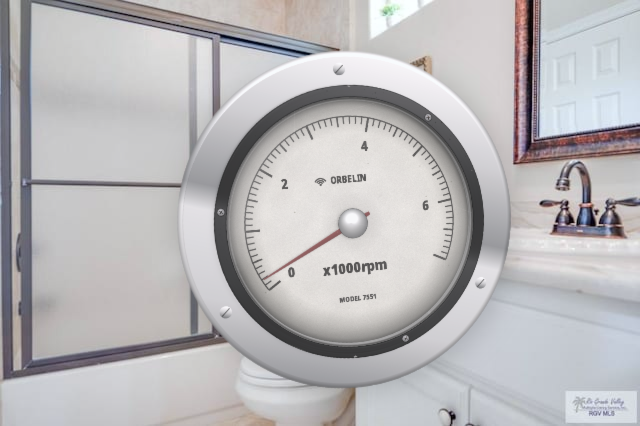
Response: **200** rpm
